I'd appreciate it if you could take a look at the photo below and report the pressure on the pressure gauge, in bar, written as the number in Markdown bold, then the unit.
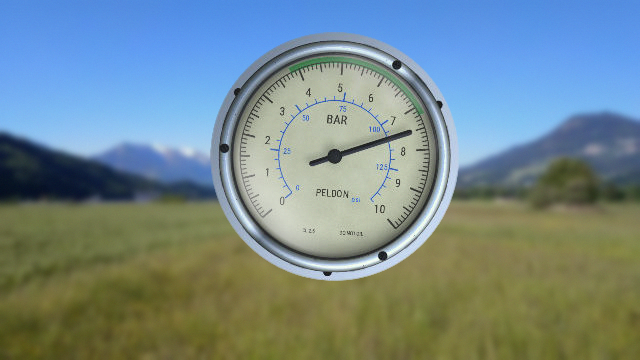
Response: **7.5** bar
